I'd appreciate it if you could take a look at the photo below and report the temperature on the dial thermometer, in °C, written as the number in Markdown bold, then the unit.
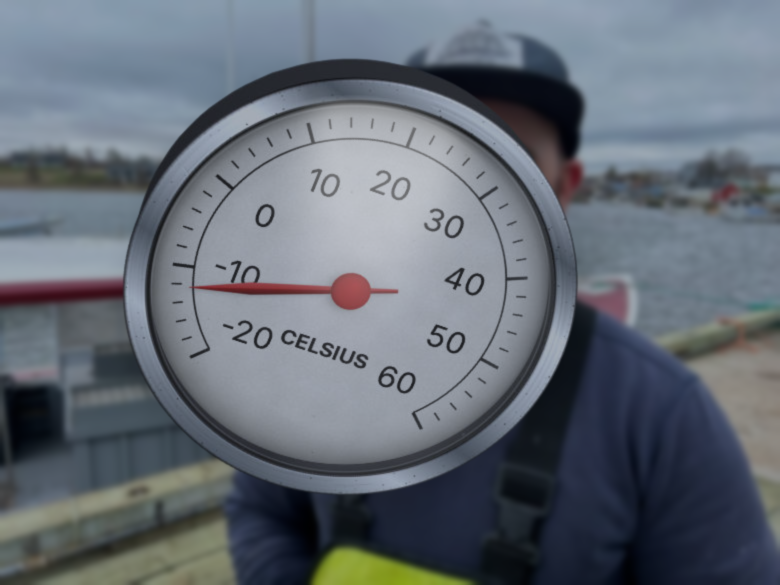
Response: **-12** °C
